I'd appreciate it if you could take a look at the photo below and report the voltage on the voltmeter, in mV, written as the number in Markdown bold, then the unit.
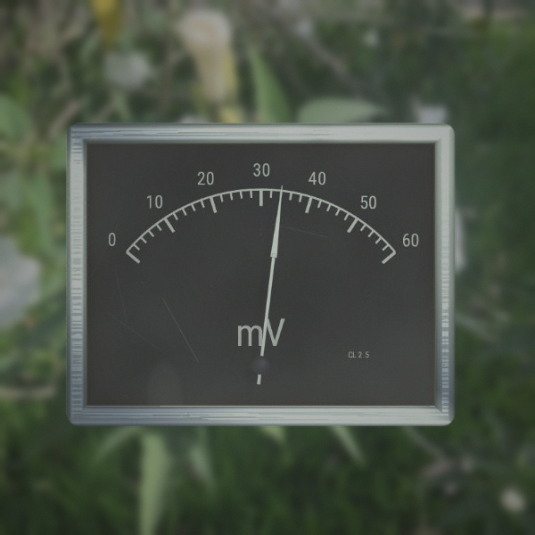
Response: **34** mV
